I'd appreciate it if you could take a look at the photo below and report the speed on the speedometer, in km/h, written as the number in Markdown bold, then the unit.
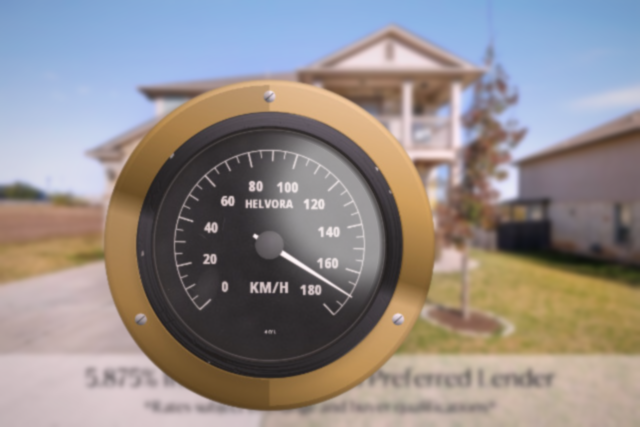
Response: **170** km/h
